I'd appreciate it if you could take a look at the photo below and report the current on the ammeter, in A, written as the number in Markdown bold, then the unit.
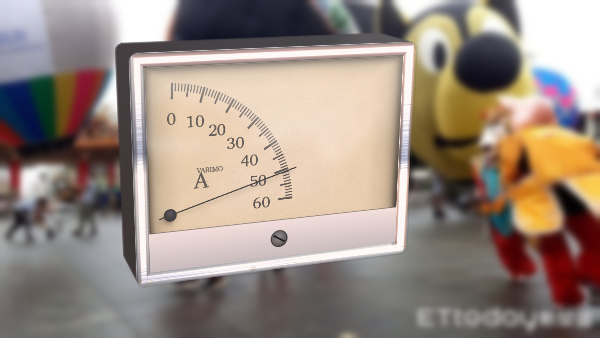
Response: **50** A
